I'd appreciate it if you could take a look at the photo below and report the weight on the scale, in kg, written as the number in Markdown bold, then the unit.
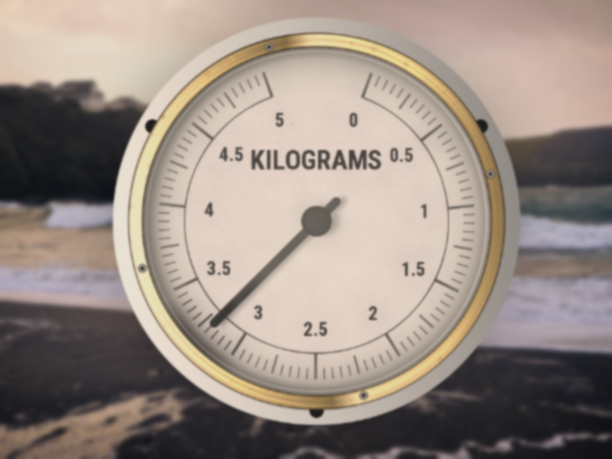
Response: **3.2** kg
